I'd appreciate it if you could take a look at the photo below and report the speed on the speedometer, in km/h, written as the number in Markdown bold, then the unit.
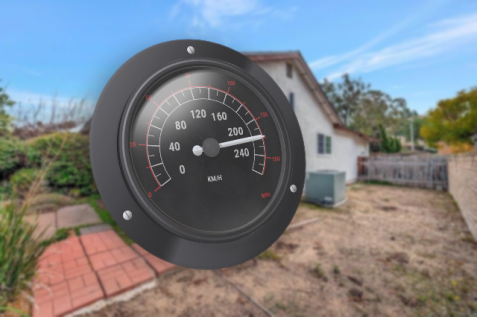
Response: **220** km/h
